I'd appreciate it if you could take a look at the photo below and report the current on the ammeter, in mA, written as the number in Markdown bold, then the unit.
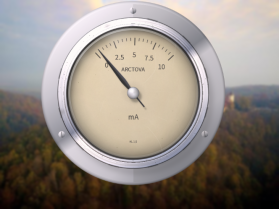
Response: **0.5** mA
